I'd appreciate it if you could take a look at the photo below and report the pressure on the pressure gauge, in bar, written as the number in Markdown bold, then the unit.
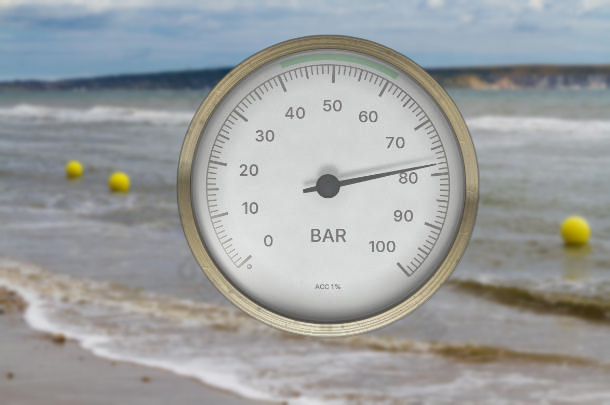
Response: **78** bar
